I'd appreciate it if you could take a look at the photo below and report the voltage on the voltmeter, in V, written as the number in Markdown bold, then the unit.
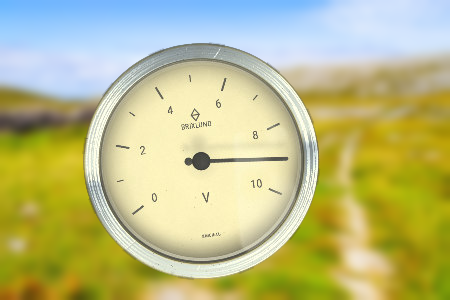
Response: **9** V
